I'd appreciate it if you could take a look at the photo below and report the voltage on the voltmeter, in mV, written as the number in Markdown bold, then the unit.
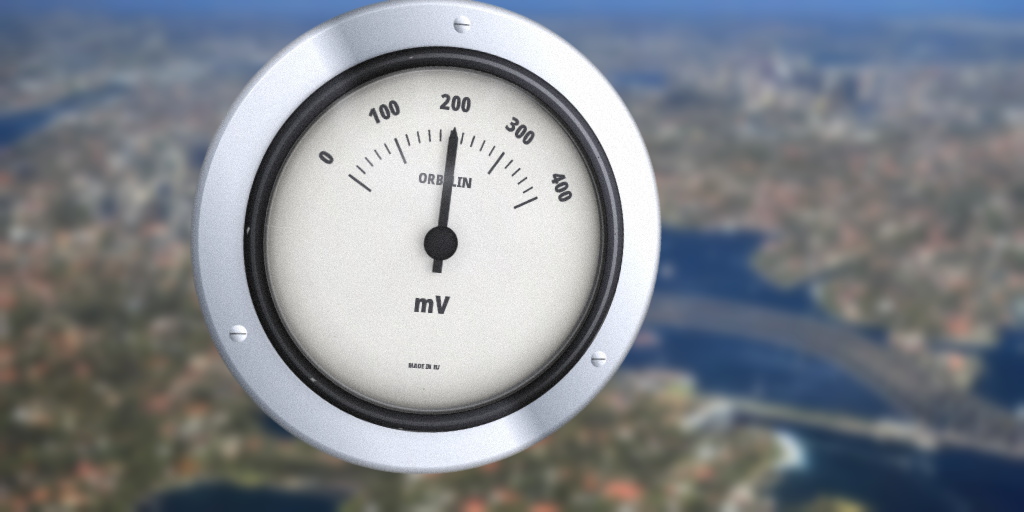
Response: **200** mV
